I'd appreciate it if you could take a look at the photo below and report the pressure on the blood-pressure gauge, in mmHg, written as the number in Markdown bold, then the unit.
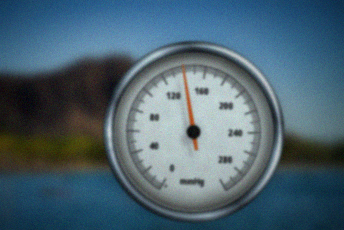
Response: **140** mmHg
